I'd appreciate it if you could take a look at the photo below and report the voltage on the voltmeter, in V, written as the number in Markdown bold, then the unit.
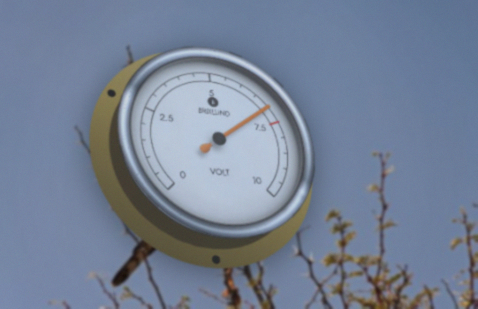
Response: **7** V
